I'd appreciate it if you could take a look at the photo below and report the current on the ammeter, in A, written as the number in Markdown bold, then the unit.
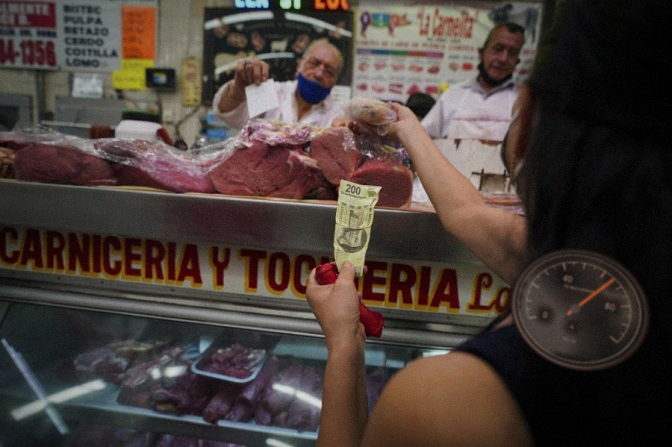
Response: **65** A
